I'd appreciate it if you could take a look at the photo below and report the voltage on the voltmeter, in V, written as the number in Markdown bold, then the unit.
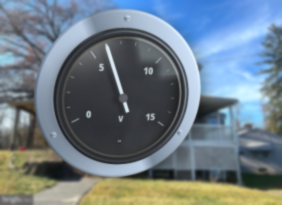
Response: **6** V
